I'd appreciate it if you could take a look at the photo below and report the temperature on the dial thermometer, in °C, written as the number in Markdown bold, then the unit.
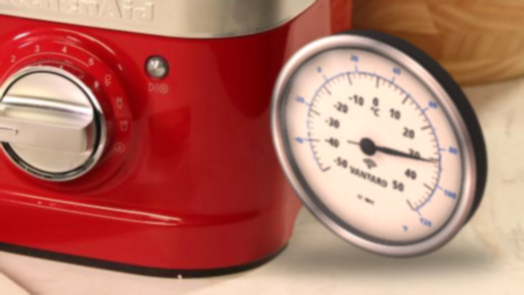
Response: **30** °C
